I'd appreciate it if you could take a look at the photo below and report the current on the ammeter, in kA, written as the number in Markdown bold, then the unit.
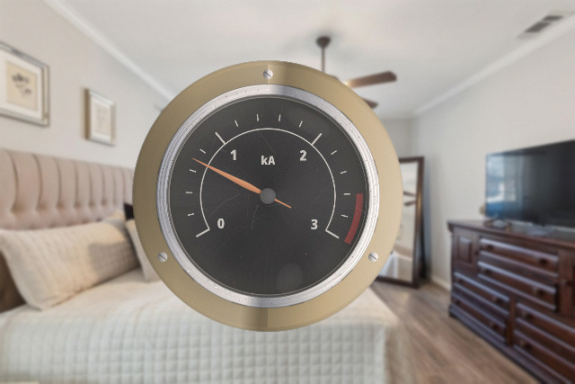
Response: **0.7** kA
